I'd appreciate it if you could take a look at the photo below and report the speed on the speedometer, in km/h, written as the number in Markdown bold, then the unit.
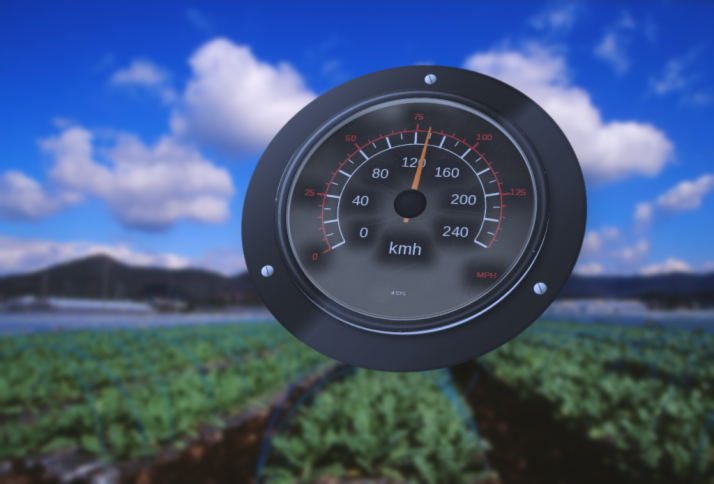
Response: **130** km/h
